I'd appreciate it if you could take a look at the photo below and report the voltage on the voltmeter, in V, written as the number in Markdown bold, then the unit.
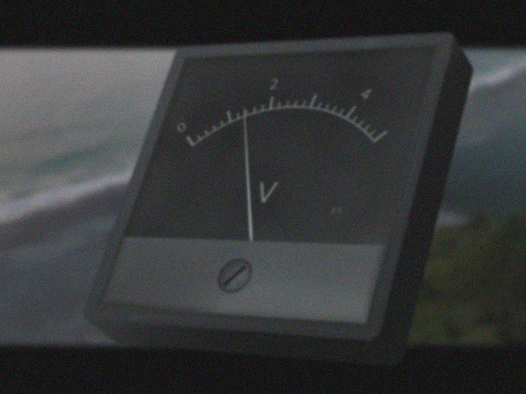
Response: **1.4** V
